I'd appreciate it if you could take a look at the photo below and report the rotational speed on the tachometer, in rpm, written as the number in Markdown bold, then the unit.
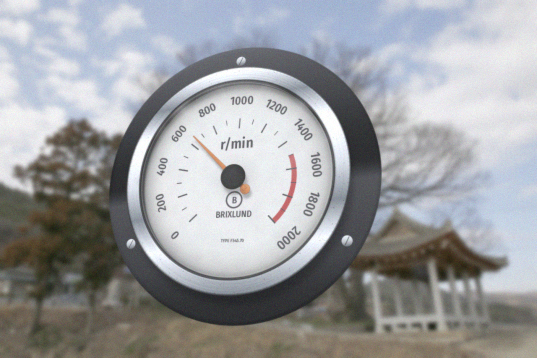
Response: **650** rpm
